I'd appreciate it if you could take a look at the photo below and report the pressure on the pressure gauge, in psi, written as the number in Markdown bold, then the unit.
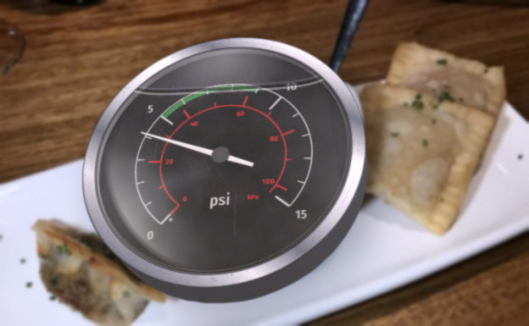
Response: **4** psi
